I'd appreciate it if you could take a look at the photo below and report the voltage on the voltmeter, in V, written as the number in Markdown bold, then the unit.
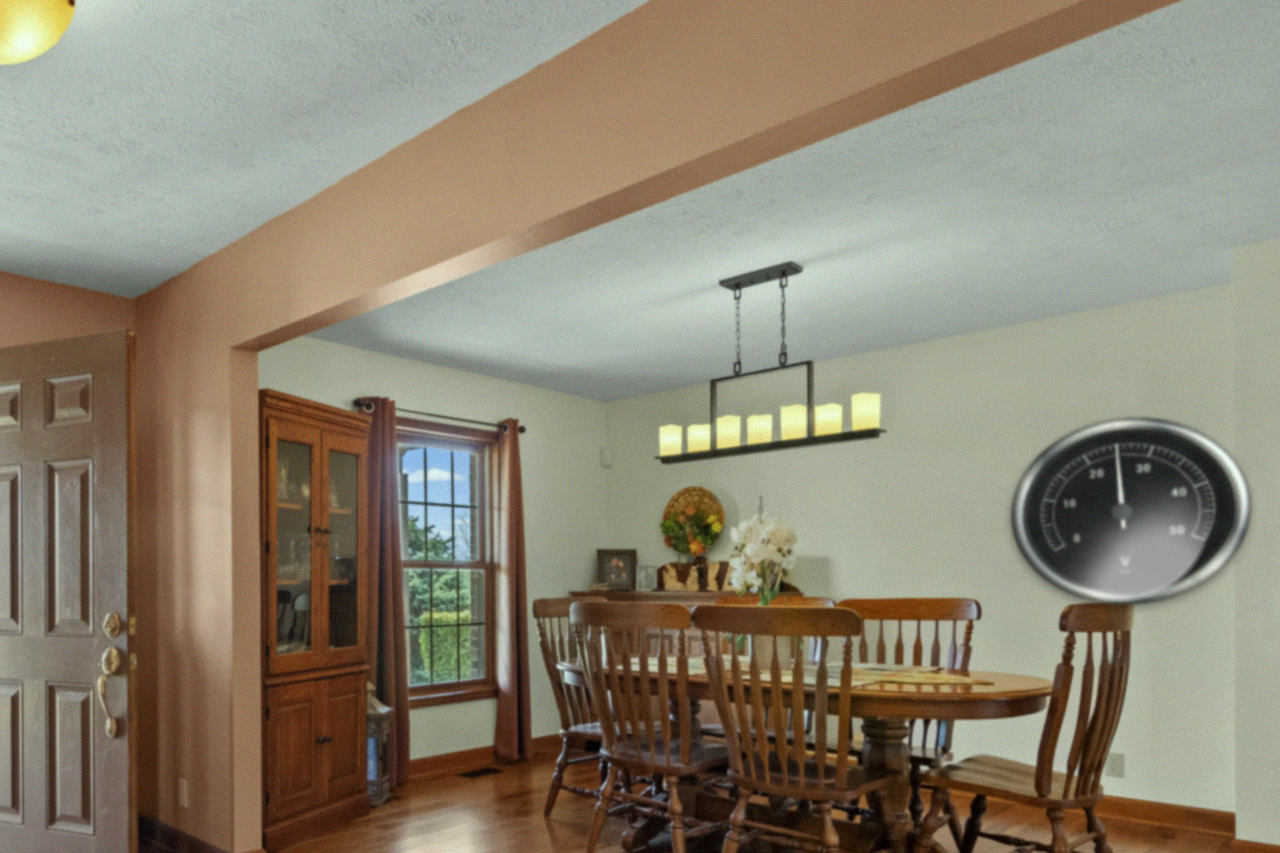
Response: **25** V
